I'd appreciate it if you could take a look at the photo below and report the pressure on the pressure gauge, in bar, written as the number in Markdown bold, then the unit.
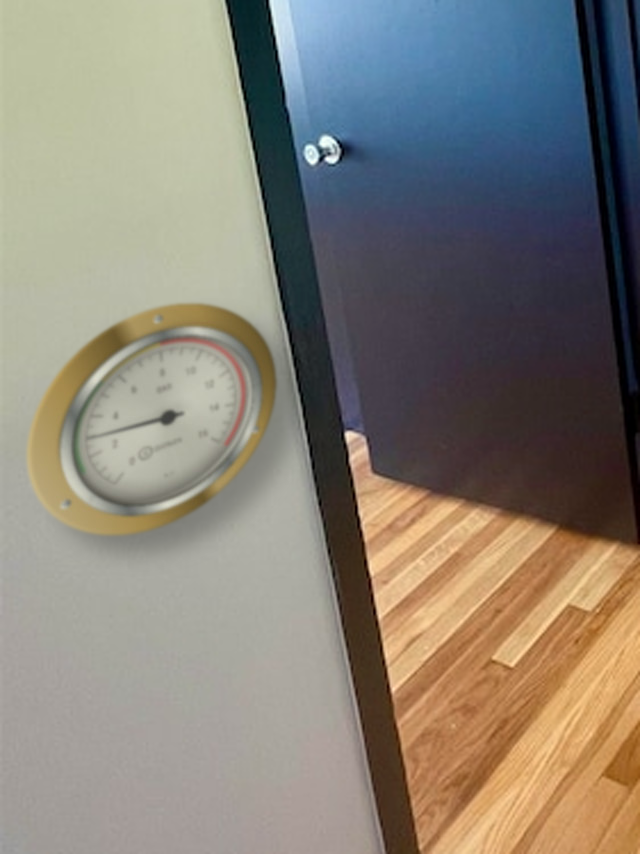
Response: **3** bar
